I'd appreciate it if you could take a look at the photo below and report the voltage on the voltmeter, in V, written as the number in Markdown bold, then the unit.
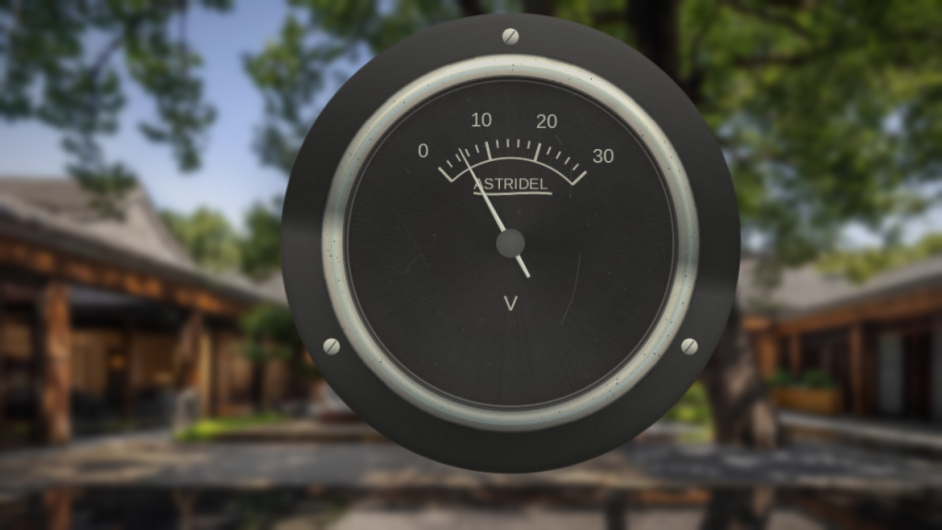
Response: **5** V
